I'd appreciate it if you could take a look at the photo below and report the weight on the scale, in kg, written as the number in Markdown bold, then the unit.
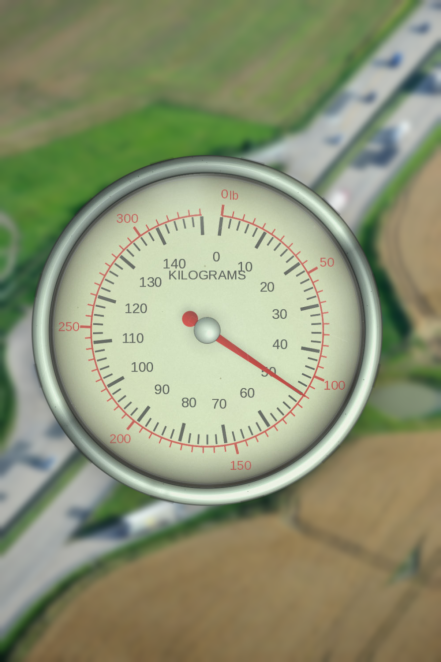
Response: **50** kg
